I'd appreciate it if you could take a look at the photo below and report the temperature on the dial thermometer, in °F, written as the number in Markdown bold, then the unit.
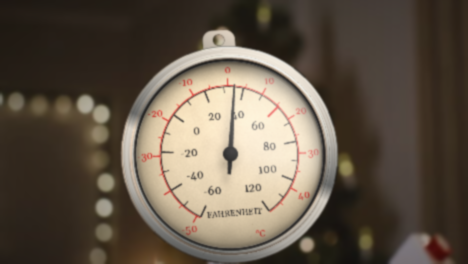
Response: **35** °F
